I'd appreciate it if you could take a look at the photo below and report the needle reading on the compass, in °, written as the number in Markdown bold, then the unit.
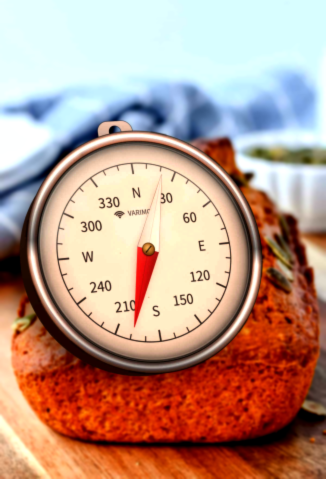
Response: **200** °
